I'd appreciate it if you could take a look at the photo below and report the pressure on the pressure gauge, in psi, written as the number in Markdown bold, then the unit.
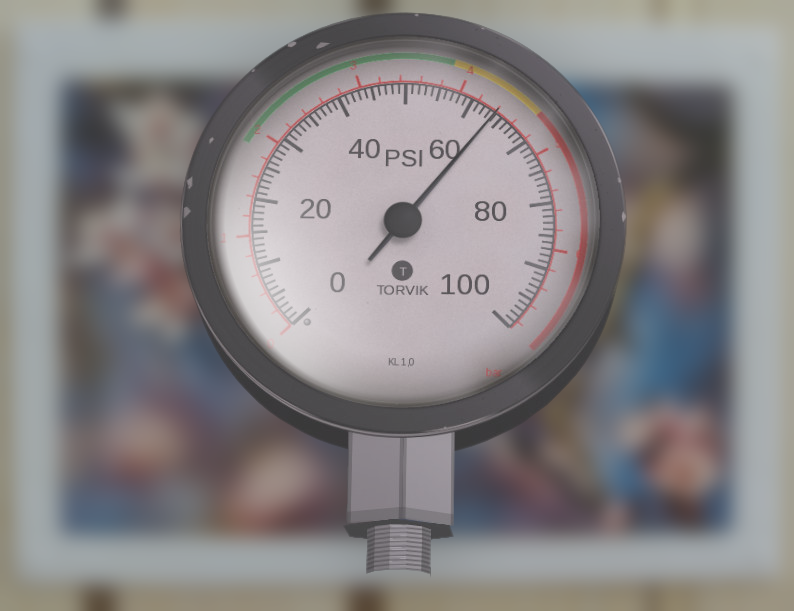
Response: **64** psi
